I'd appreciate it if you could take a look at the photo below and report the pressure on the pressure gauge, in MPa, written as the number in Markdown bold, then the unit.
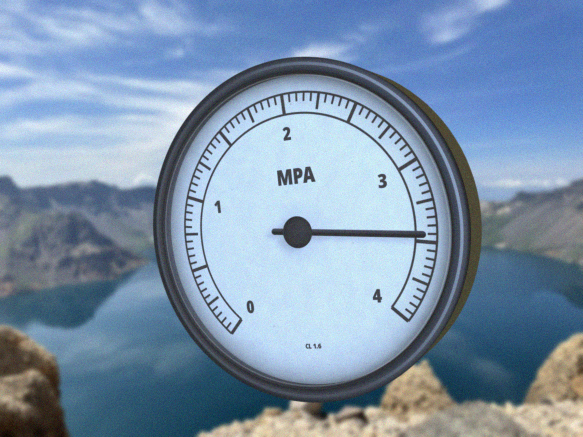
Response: **3.45** MPa
